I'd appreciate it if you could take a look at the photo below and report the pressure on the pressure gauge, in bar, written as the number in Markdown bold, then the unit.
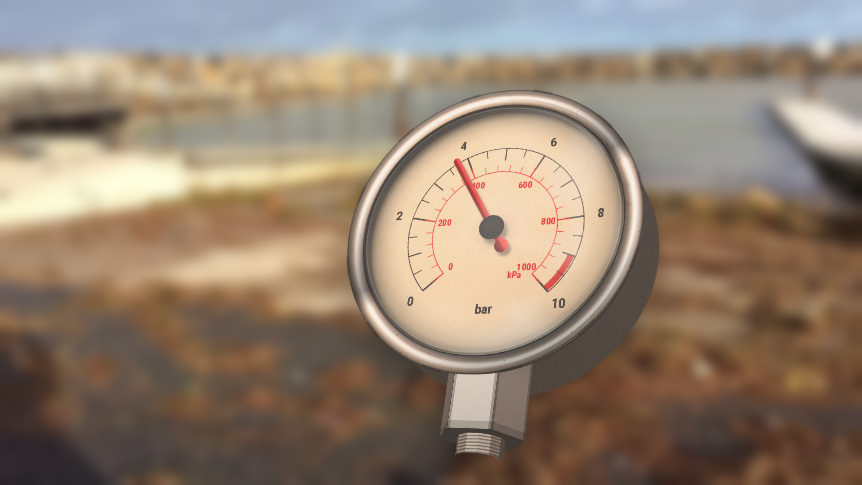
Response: **3.75** bar
